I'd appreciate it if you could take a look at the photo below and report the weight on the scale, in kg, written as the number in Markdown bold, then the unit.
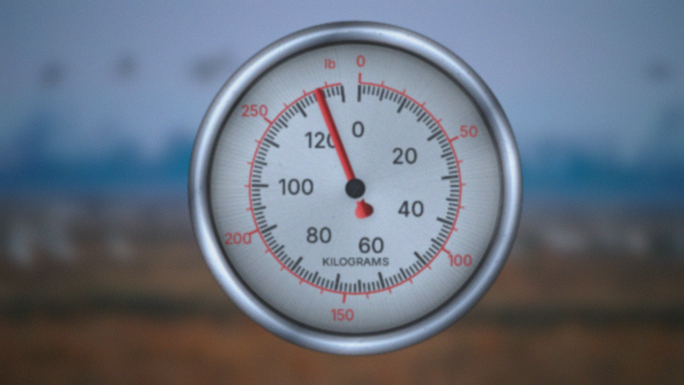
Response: **125** kg
